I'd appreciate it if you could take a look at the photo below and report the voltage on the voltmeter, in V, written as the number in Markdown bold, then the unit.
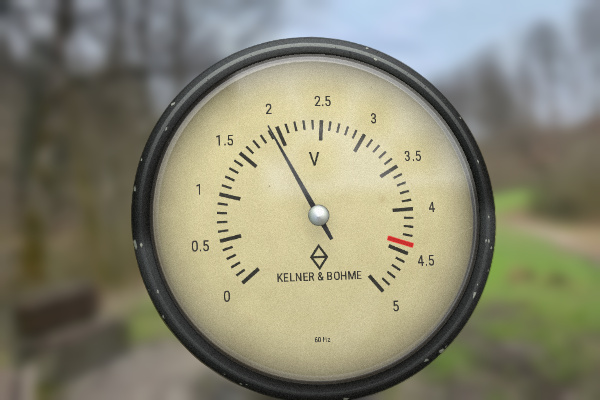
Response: **1.9** V
